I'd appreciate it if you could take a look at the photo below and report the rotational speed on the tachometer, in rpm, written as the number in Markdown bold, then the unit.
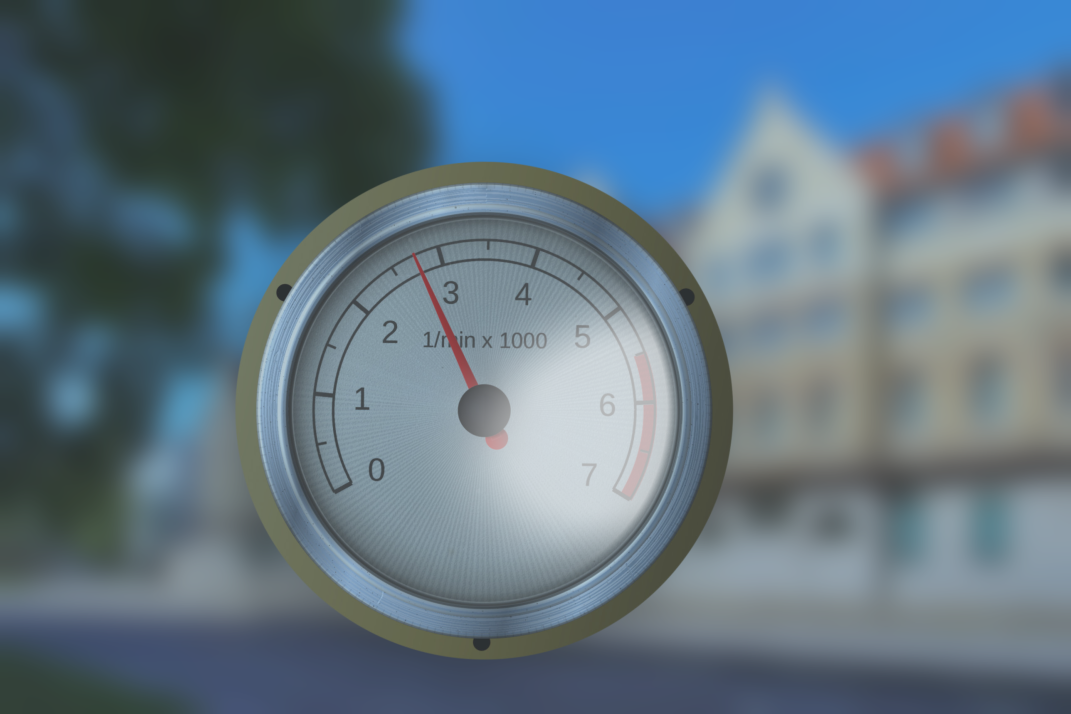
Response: **2750** rpm
